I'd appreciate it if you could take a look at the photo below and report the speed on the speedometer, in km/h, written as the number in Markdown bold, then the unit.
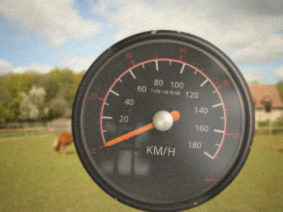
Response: **0** km/h
